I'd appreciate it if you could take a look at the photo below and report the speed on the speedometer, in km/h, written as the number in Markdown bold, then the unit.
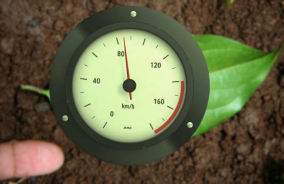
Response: **85** km/h
